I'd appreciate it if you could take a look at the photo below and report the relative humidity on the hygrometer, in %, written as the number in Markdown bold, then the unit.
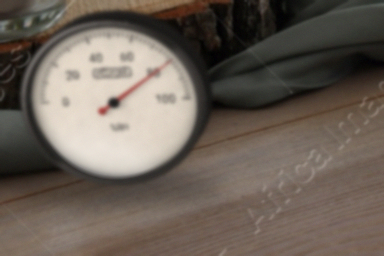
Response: **80** %
